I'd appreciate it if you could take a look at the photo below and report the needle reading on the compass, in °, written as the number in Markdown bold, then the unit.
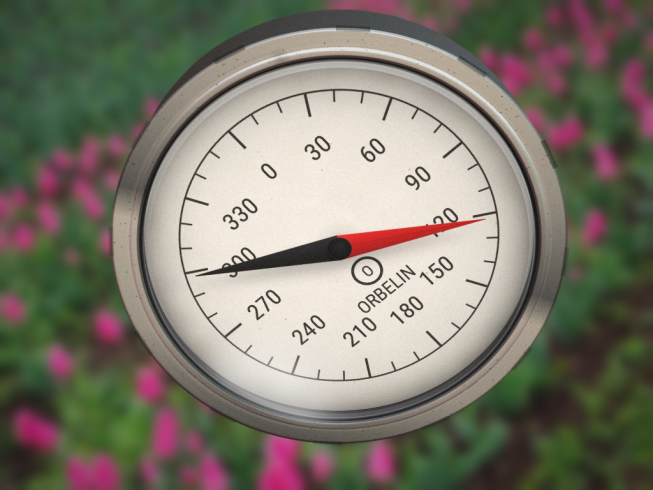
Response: **120** °
